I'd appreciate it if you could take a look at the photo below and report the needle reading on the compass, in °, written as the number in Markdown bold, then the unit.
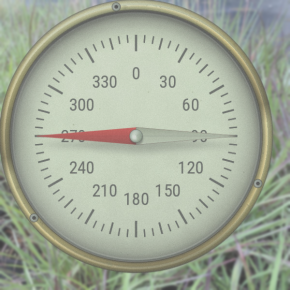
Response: **270** °
